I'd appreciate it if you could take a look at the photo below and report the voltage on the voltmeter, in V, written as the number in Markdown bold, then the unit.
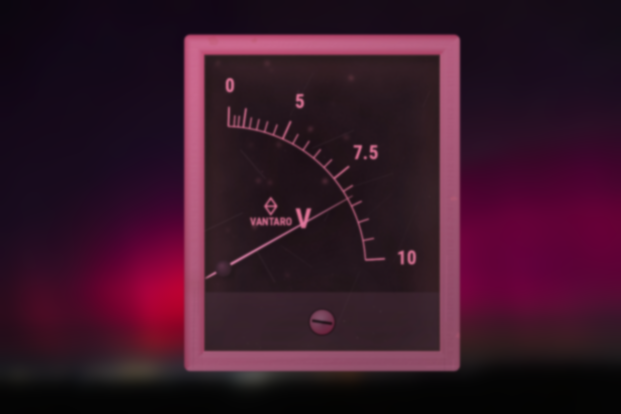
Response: **8.25** V
